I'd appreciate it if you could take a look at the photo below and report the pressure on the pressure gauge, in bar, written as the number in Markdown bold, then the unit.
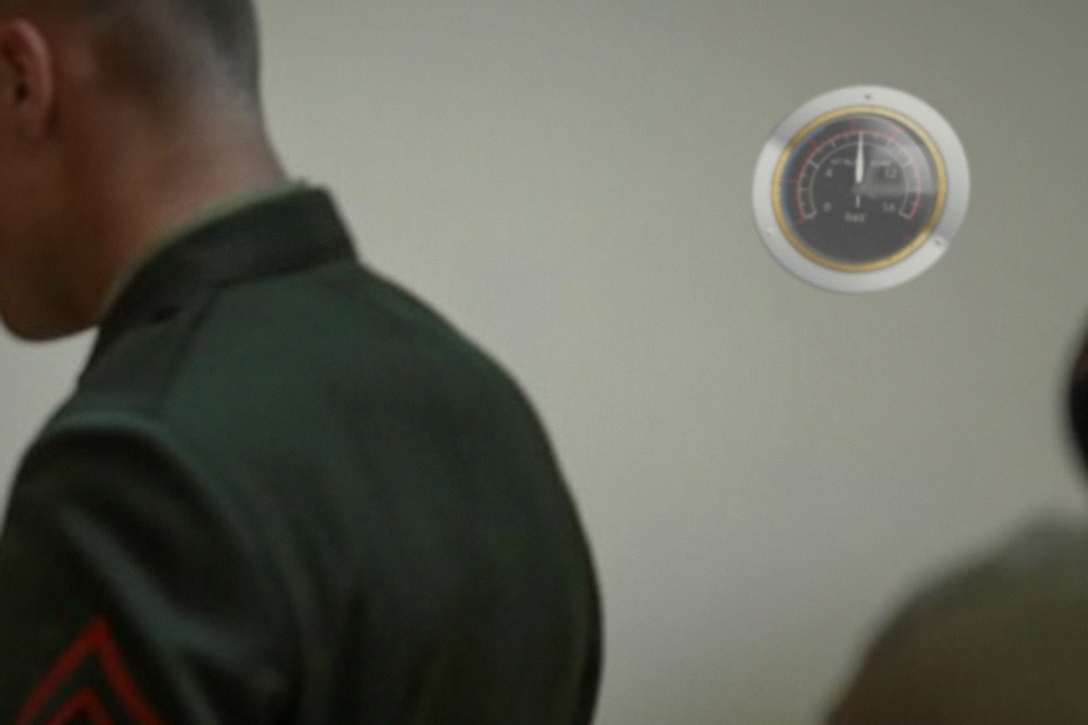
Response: **8** bar
